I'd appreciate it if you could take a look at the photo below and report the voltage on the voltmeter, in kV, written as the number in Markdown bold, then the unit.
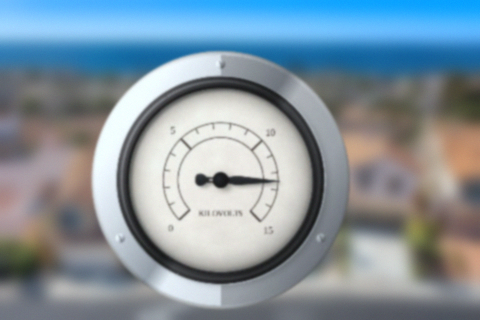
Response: **12.5** kV
